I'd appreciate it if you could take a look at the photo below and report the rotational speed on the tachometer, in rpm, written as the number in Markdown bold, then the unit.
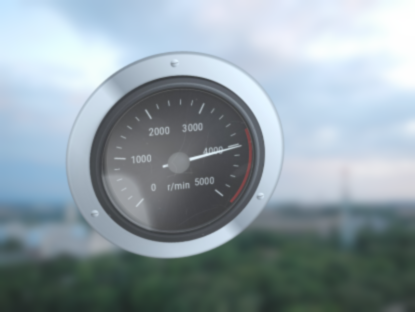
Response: **4000** rpm
